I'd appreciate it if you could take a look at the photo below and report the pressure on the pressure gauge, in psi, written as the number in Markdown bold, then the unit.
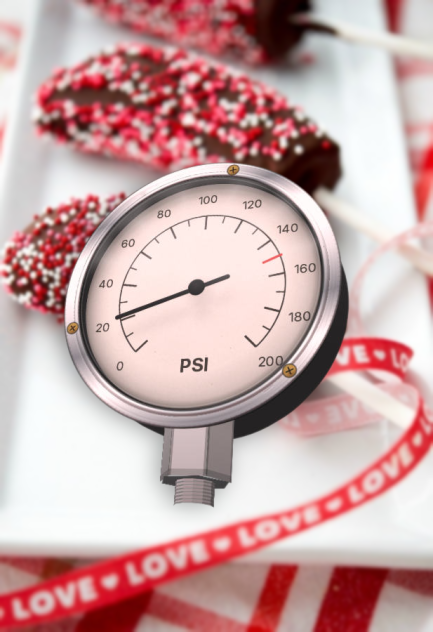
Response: **20** psi
